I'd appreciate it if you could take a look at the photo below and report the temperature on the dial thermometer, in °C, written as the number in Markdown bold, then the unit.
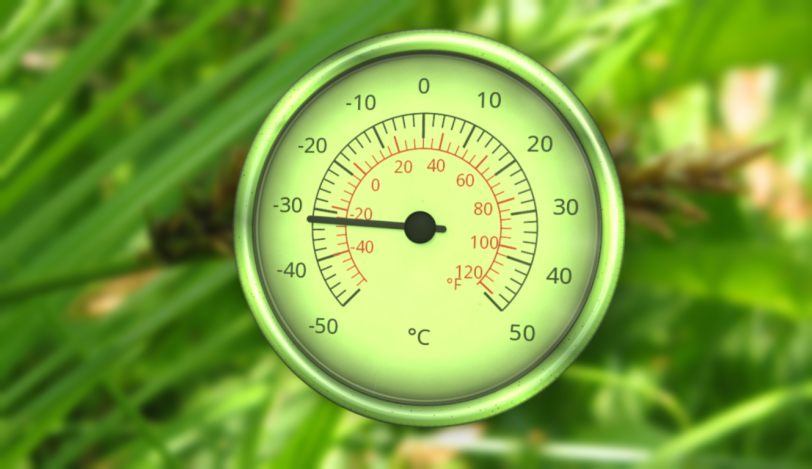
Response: **-32** °C
